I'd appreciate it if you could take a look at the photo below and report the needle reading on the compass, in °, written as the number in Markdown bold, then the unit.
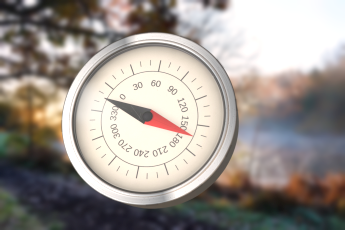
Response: **165** °
